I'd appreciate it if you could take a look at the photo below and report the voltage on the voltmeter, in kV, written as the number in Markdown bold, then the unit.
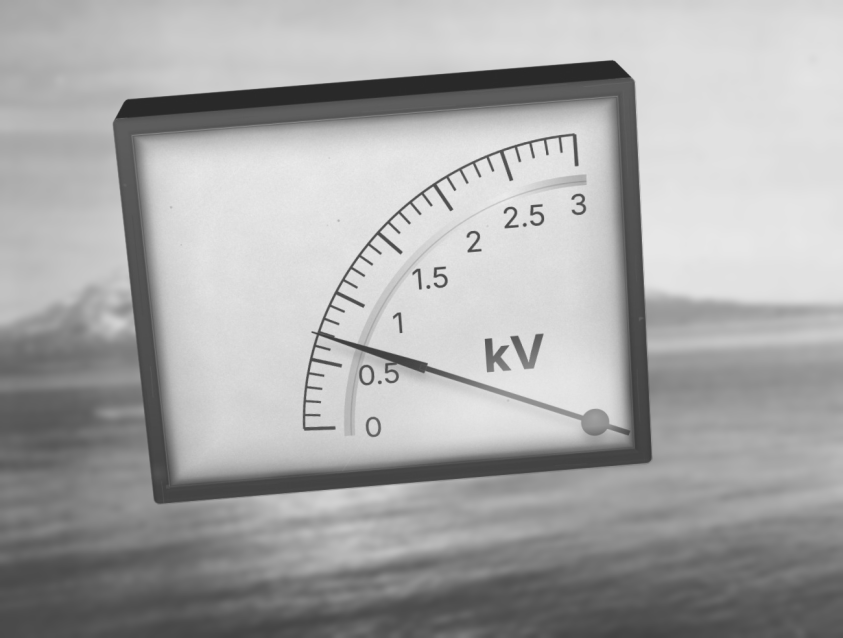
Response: **0.7** kV
